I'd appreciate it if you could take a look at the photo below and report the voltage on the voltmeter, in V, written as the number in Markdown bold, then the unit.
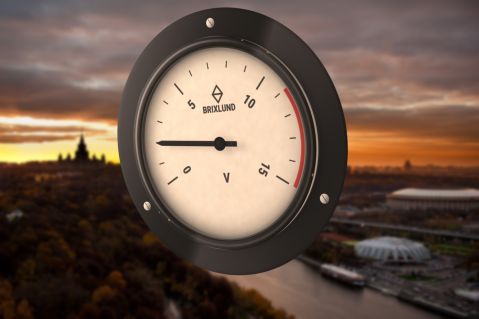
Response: **2** V
